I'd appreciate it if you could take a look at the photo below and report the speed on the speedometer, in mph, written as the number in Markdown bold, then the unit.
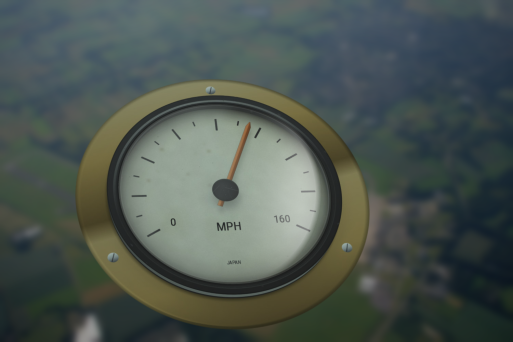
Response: **95** mph
